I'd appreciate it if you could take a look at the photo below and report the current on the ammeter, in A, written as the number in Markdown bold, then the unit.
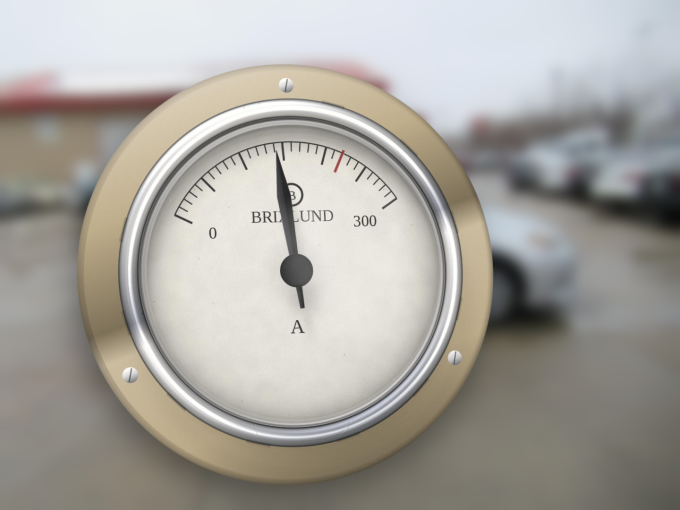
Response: **140** A
